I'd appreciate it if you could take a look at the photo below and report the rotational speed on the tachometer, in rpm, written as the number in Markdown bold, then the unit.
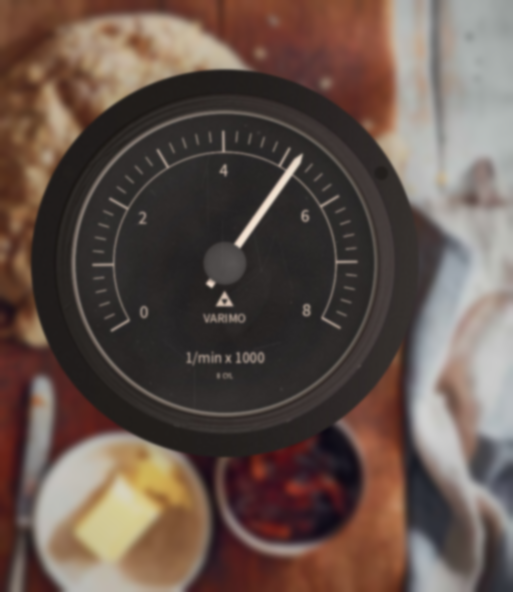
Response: **5200** rpm
